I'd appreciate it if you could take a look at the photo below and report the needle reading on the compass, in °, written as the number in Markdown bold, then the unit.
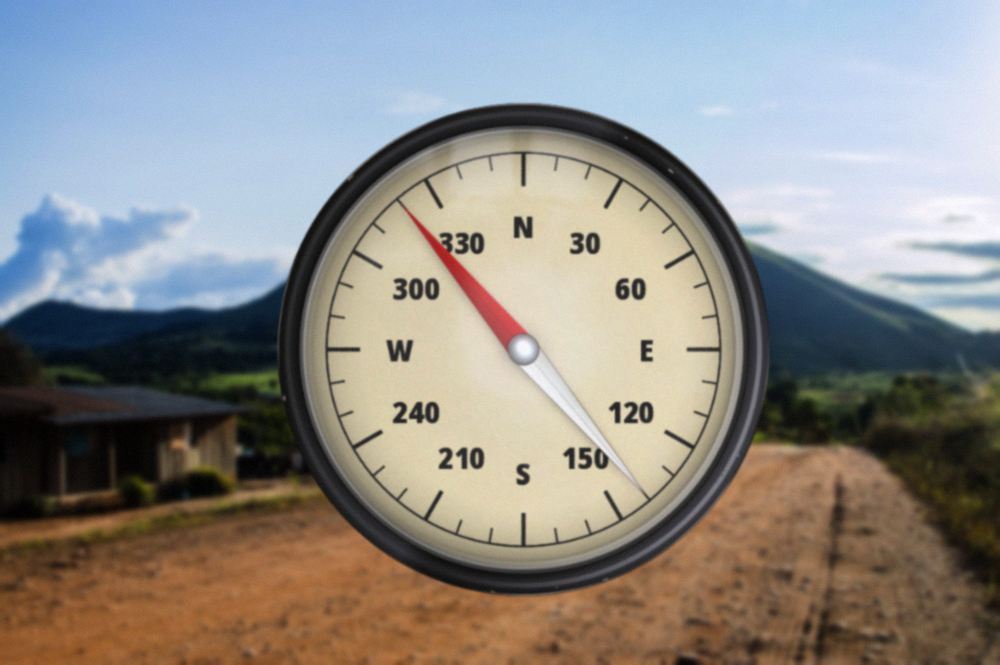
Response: **320** °
